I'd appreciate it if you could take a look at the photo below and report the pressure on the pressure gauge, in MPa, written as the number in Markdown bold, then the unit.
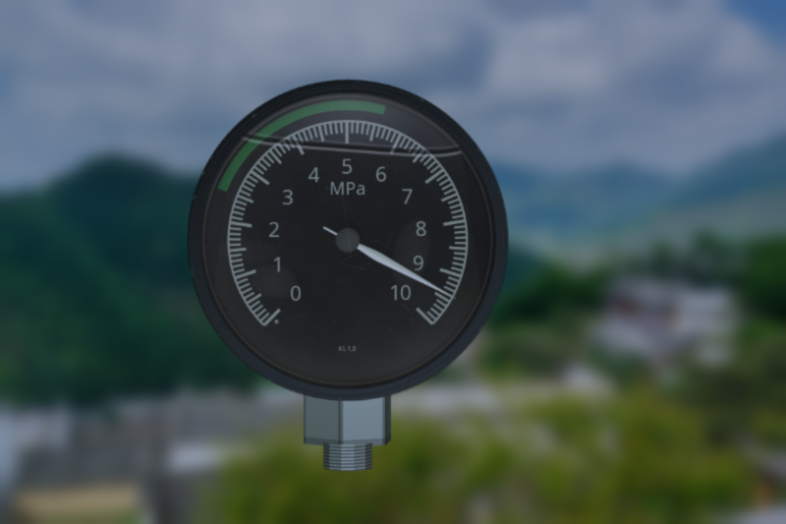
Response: **9.4** MPa
